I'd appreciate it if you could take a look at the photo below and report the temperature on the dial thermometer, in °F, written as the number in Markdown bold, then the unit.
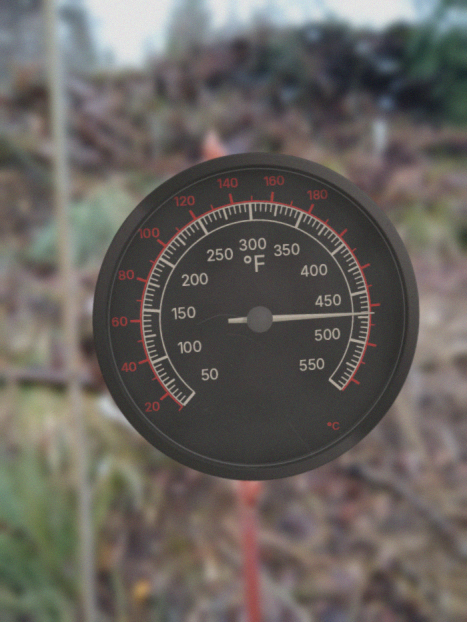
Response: **470** °F
